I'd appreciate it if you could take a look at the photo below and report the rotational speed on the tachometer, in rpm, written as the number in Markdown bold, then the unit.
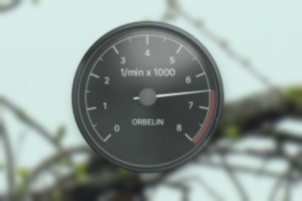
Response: **6500** rpm
